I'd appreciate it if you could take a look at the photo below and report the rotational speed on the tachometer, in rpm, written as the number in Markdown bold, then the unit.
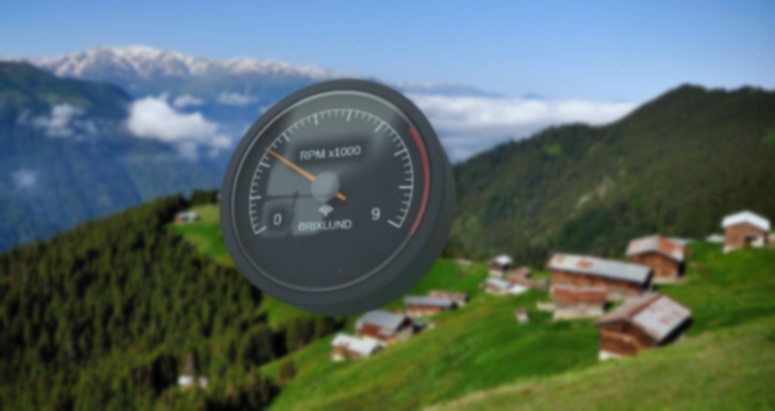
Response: **2400** rpm
